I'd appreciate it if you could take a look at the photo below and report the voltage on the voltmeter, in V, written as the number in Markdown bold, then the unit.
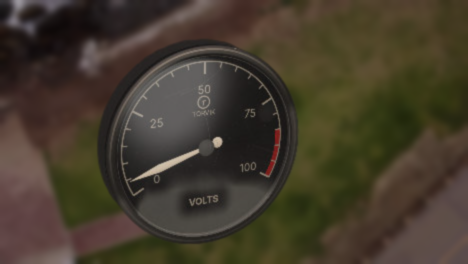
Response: **5** V
